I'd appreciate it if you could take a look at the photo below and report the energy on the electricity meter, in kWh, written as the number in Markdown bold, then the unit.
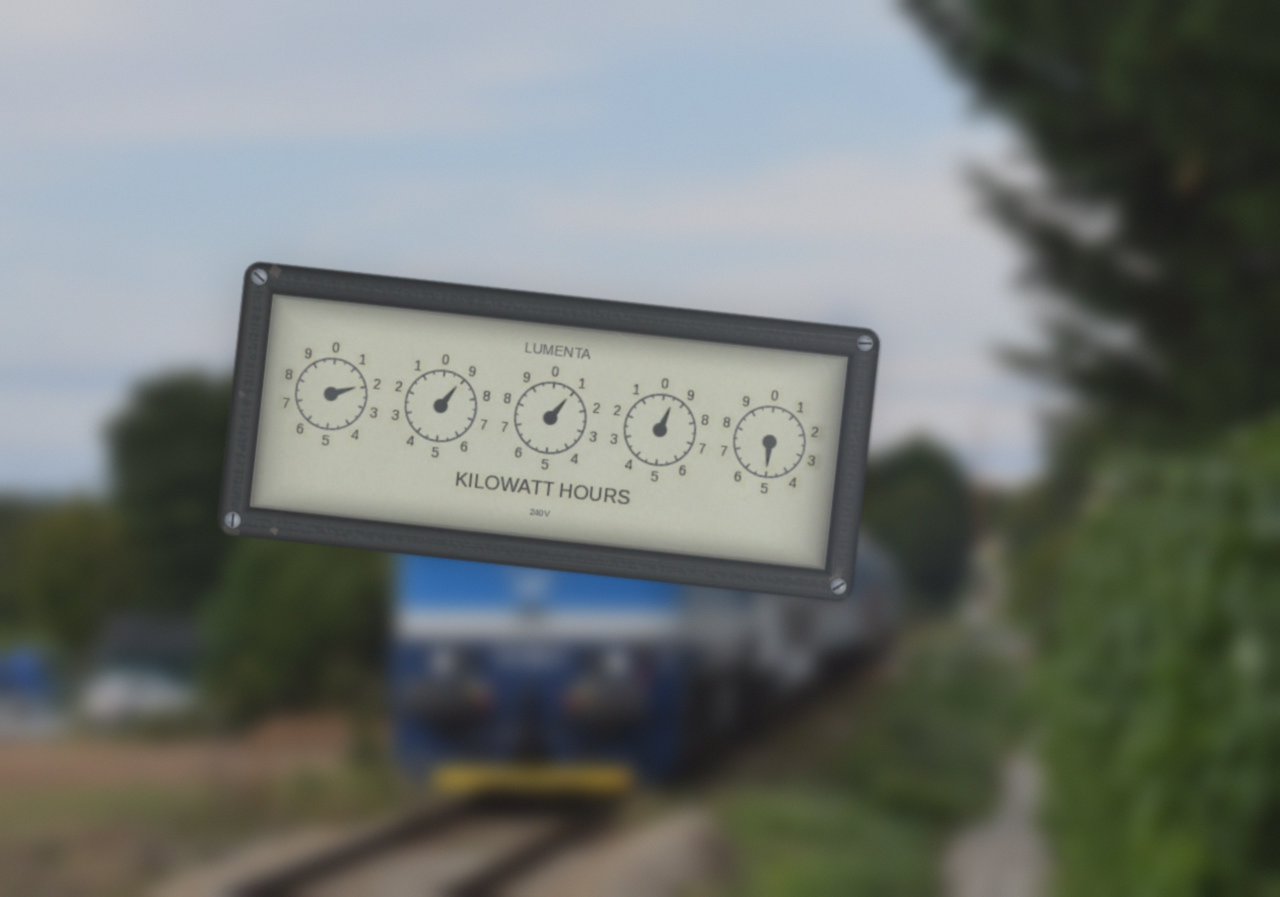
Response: **19095** kWh
